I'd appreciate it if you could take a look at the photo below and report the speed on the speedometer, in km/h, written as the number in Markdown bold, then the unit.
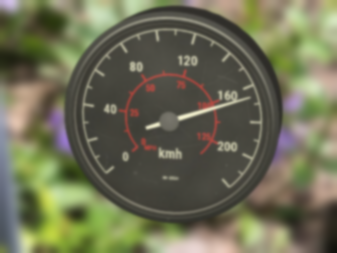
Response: **165** km/h
